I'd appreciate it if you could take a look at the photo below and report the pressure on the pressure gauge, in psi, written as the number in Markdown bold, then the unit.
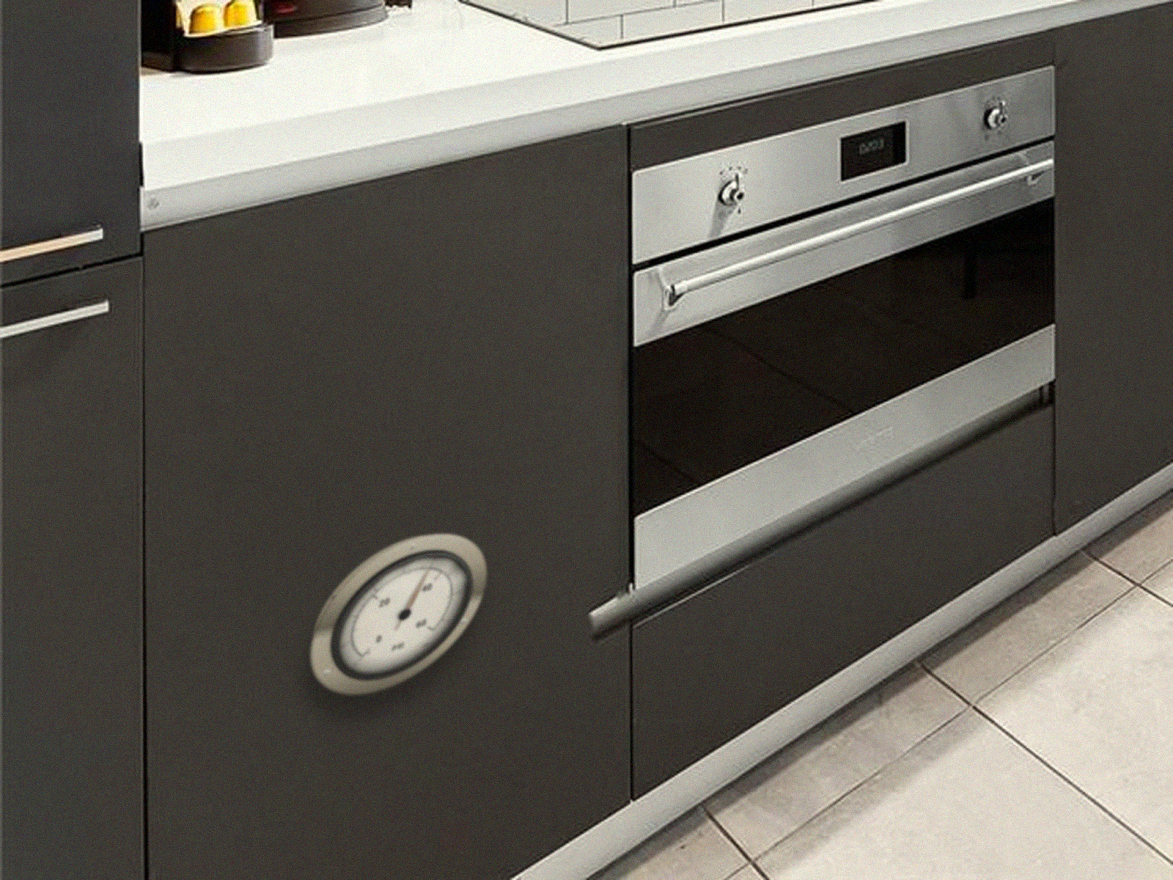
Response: **35** psi
